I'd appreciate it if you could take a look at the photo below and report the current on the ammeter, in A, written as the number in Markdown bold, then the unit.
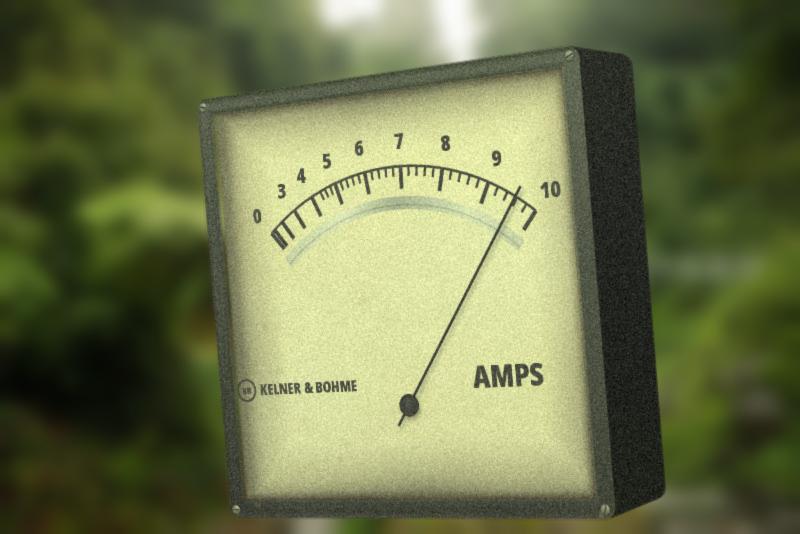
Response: **9.6** A
